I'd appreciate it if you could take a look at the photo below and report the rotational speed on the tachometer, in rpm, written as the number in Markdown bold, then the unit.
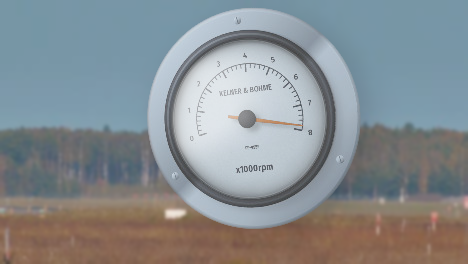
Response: **7800** rpm
